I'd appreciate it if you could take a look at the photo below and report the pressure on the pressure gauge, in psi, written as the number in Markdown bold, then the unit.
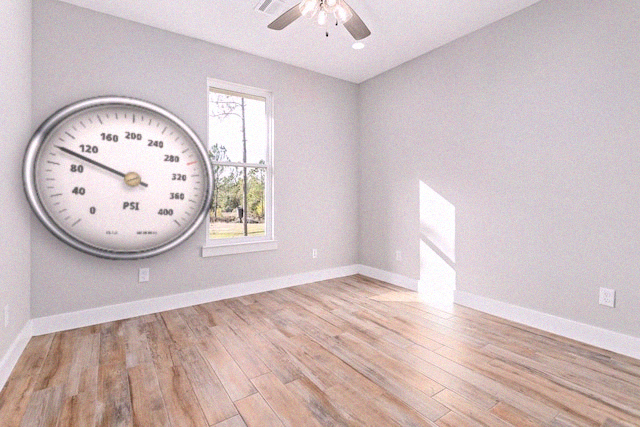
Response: **100** psi
